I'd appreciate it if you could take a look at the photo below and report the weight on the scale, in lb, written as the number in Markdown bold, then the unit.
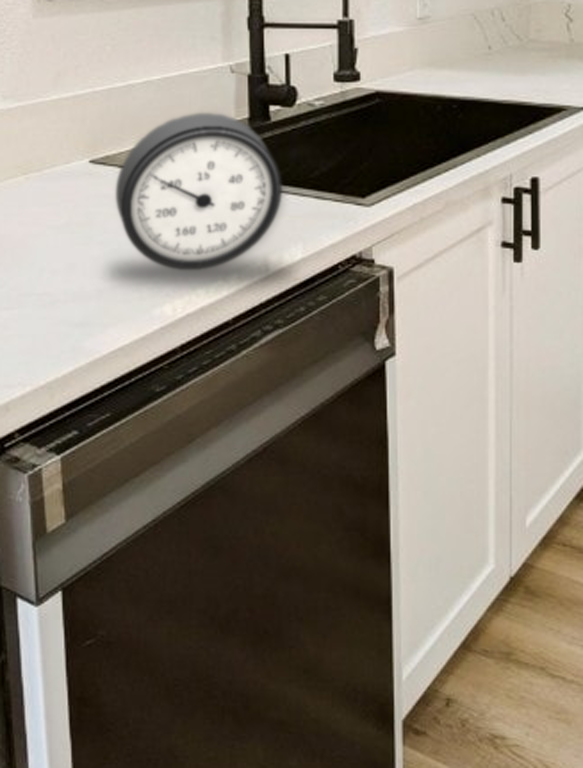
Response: **240** lb
